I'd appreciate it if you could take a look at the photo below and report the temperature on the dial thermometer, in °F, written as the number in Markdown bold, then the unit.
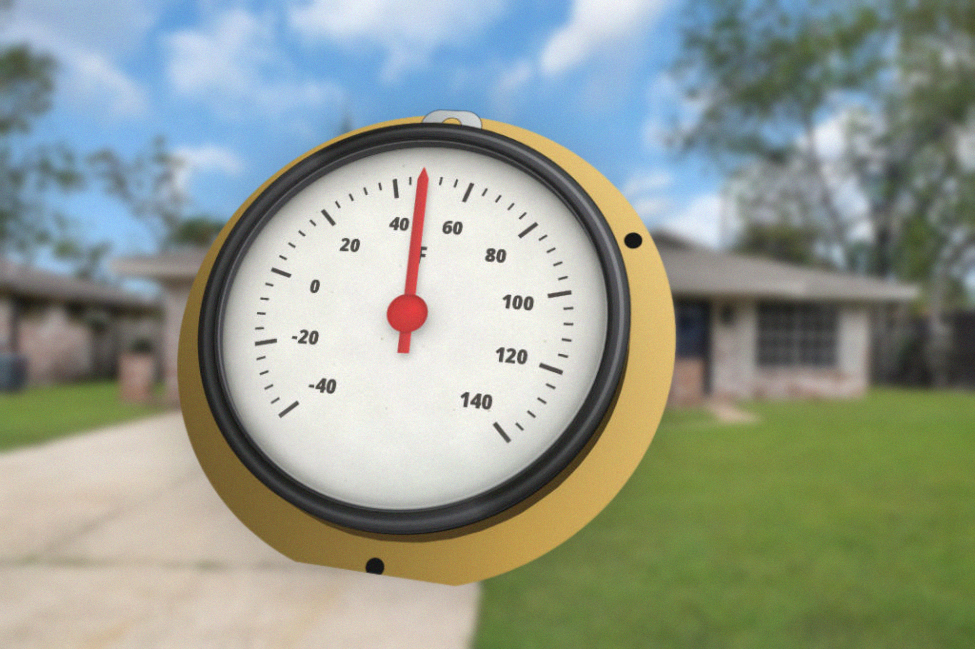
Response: **48** °F
